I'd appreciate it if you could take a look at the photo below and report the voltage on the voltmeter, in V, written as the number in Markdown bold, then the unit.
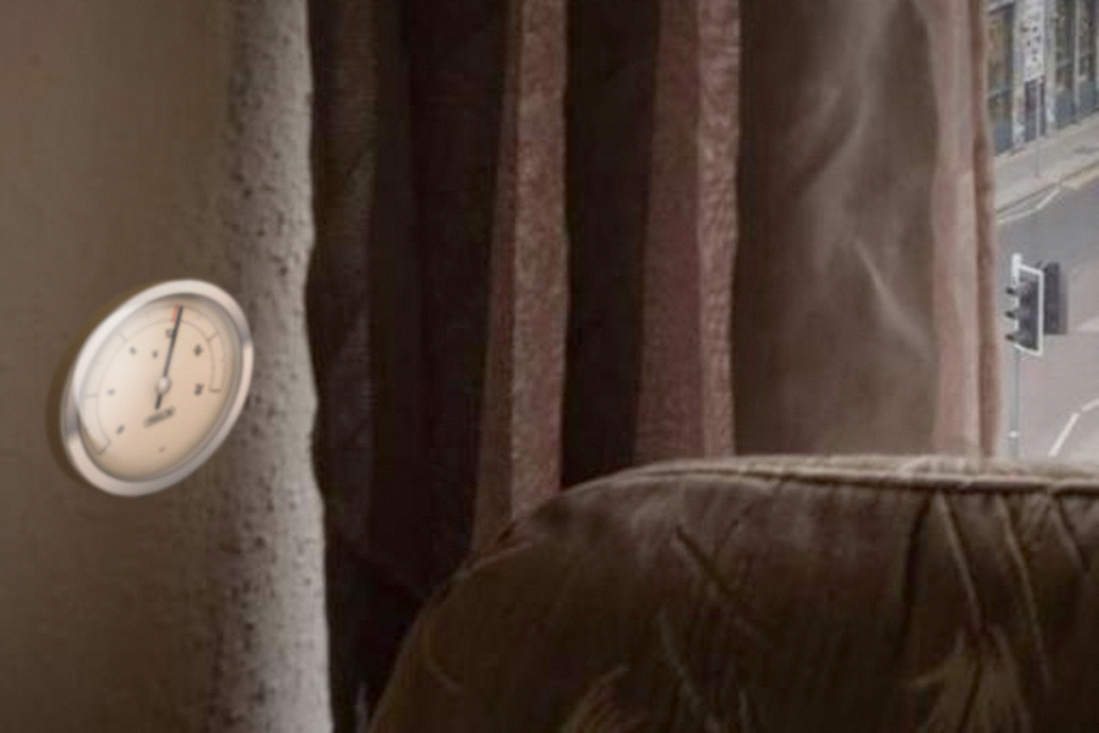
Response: **12** V
